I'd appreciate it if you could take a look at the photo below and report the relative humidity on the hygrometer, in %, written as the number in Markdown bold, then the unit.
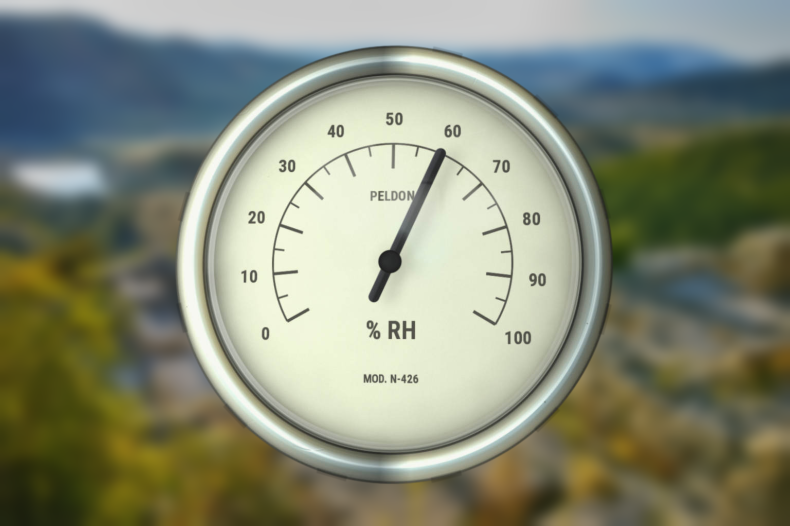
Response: **60** %
